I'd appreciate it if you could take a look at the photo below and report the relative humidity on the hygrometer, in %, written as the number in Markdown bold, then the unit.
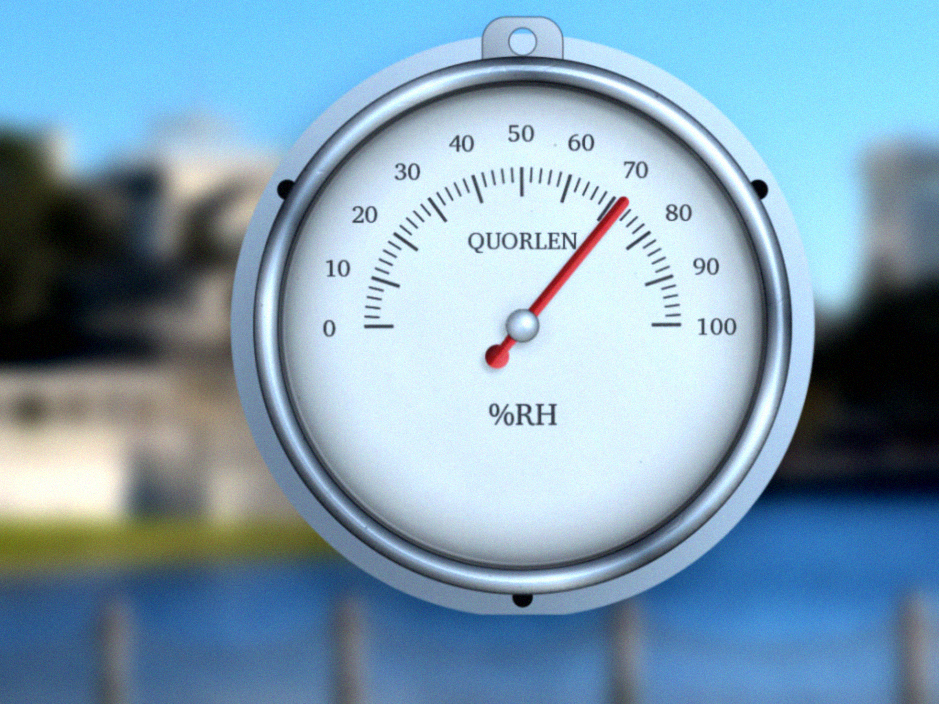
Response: **72** %
